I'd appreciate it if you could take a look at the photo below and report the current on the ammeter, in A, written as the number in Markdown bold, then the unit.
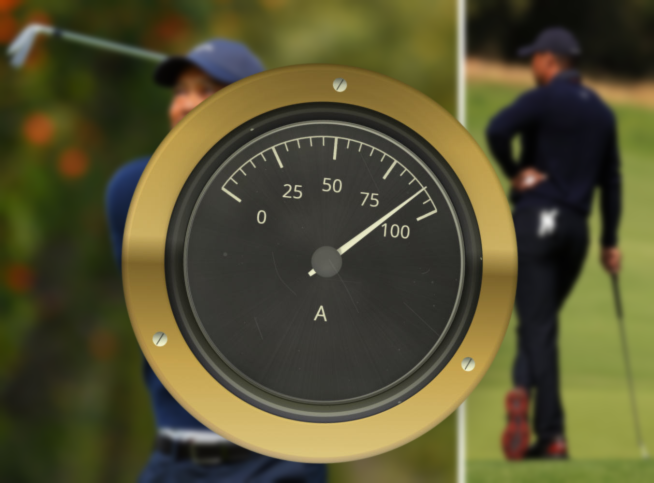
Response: **90** A
